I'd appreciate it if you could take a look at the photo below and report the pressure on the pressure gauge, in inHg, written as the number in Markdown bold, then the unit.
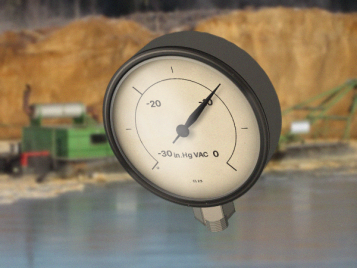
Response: **-10** inHg
